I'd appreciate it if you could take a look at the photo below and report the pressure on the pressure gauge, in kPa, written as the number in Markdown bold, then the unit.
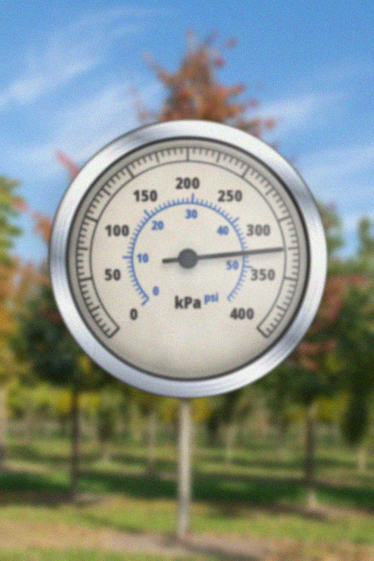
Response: **325** kPa
